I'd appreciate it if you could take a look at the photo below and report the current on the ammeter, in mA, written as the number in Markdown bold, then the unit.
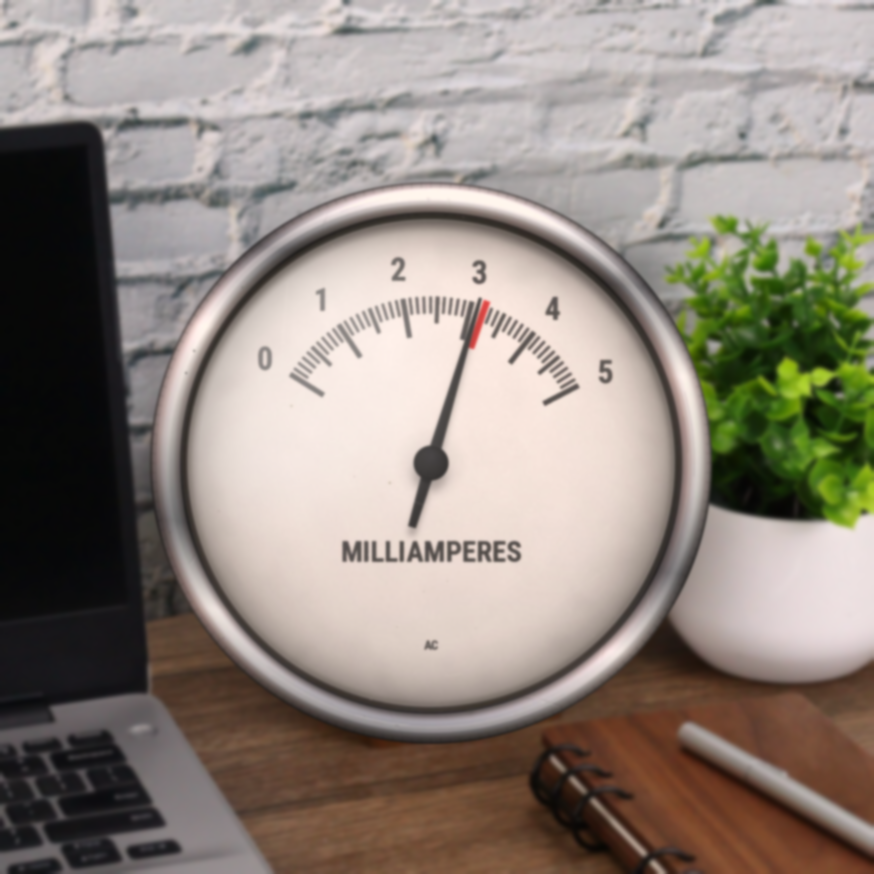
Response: **3.1** mA
